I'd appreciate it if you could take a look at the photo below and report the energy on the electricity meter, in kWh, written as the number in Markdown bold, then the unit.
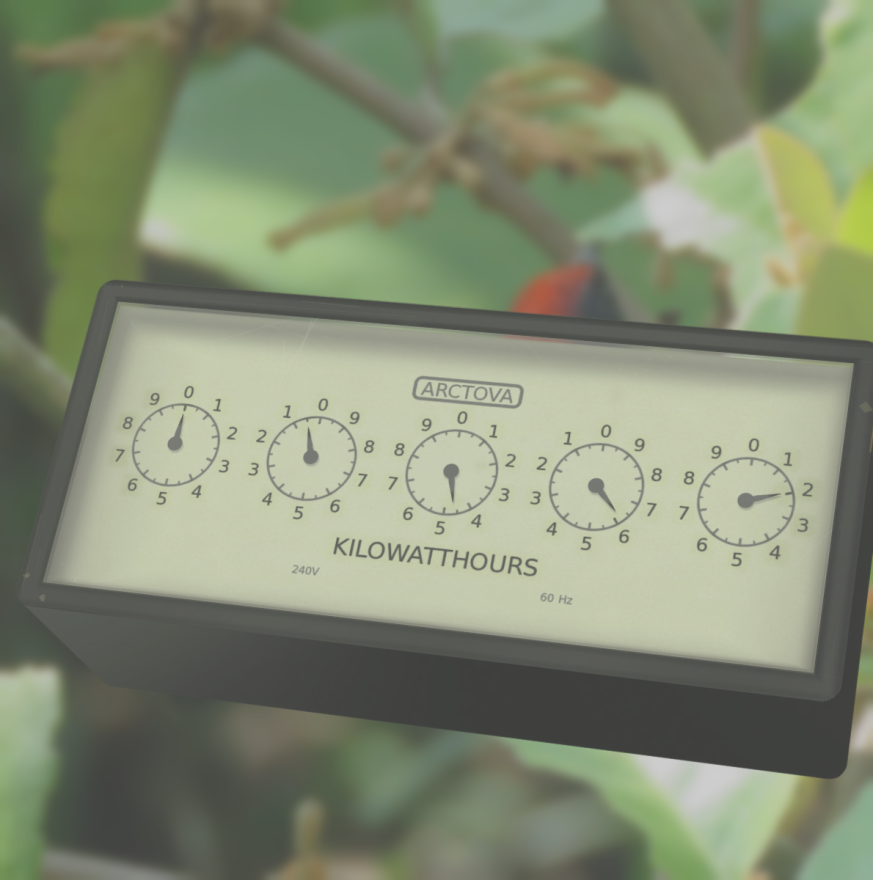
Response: **462** kWh
